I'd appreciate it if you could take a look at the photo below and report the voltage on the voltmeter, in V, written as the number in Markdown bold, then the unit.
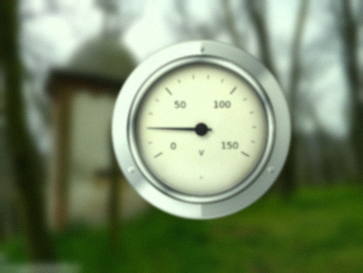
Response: **20** V
